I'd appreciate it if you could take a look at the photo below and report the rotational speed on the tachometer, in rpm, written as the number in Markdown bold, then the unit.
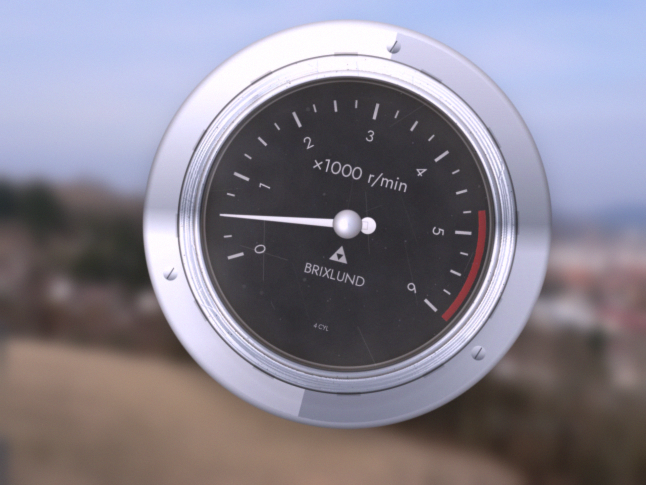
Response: **500** rpm
